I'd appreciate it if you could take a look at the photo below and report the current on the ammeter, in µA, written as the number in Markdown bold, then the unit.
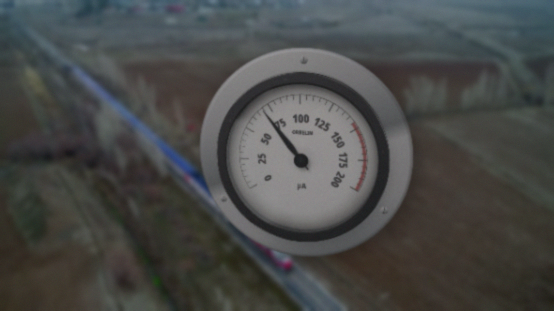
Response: **70** µA
